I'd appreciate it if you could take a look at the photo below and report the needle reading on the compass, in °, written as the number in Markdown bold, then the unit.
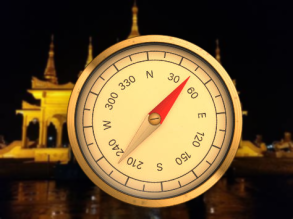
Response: **45** °
